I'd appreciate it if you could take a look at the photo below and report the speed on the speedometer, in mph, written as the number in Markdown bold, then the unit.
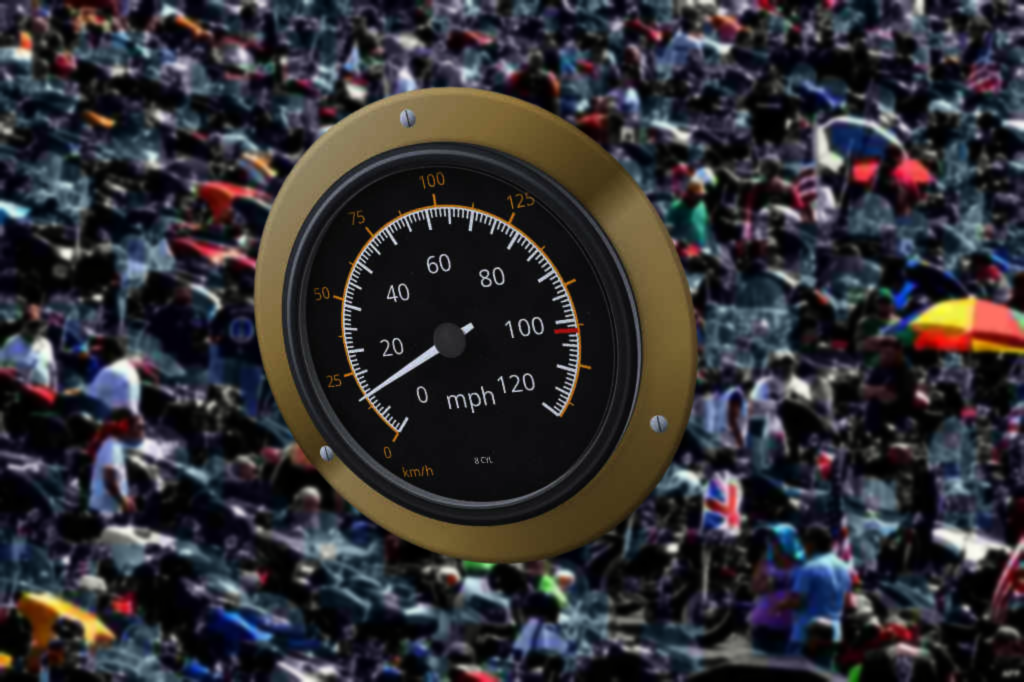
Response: **10** mph
